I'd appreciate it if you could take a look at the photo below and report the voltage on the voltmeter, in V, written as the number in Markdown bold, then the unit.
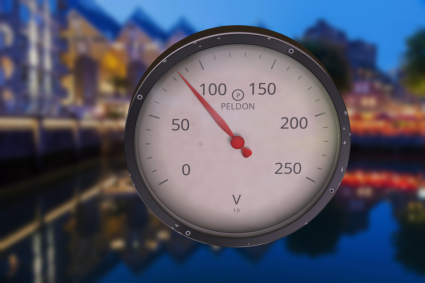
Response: **85** V
